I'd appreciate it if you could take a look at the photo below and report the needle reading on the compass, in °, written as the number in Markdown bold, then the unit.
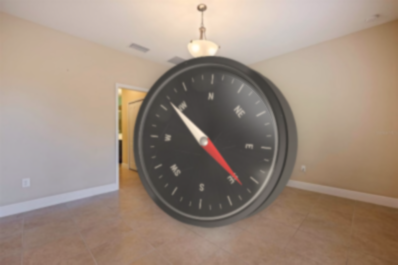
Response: **130** °
